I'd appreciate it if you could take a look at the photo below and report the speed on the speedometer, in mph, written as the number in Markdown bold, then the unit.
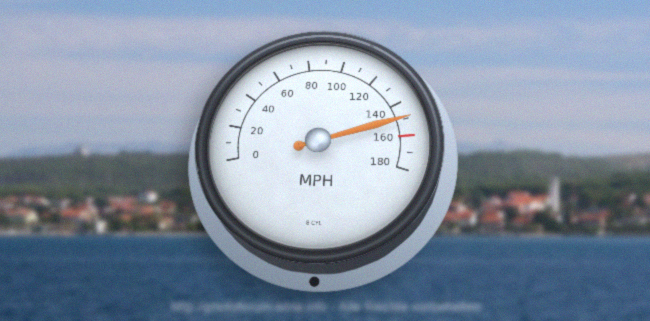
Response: **150** mph
